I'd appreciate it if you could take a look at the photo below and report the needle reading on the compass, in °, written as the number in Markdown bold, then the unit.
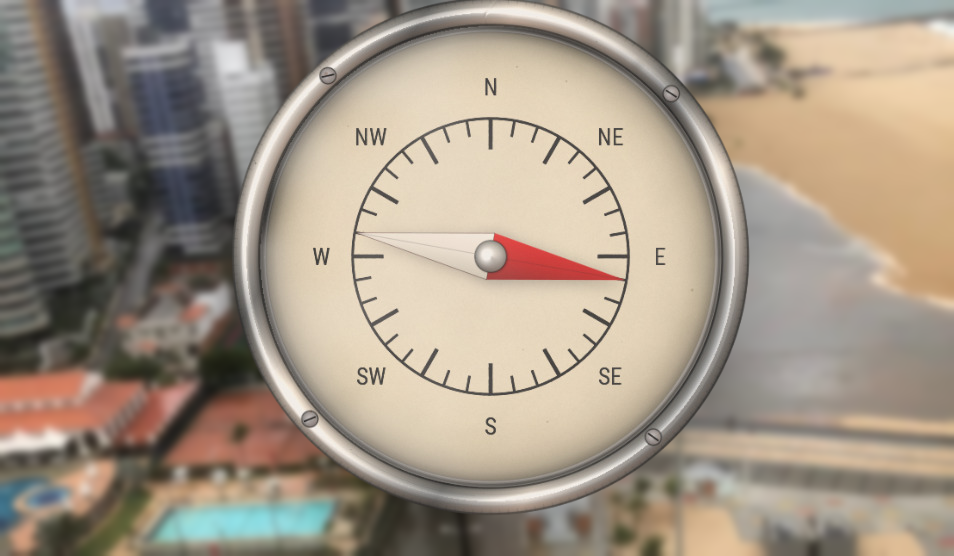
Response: **100** °
